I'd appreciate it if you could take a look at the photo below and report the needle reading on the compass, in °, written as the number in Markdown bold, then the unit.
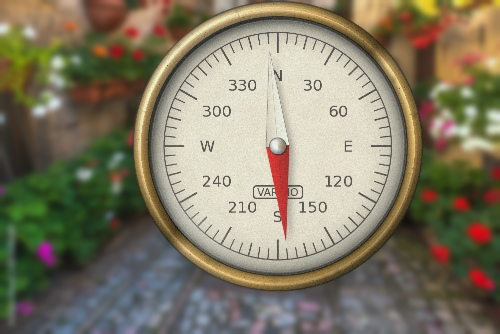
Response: **175** °
